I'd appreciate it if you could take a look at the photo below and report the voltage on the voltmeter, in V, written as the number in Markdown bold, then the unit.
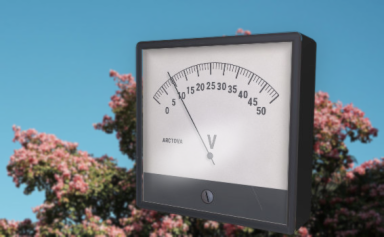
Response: **10** V
